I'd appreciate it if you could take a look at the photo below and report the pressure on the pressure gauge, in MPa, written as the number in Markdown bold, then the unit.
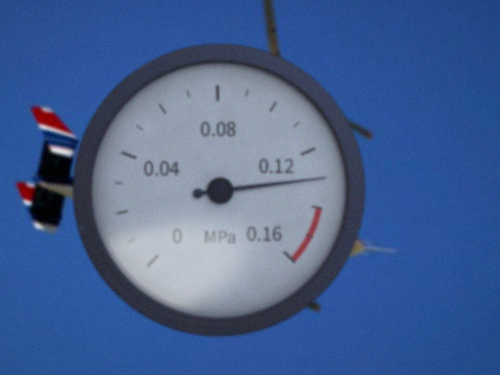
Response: **0.13** MPa
